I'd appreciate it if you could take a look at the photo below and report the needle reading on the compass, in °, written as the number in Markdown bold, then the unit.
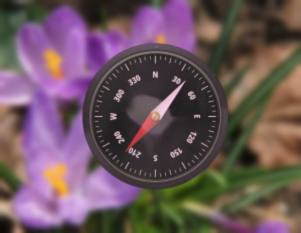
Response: **220** °
